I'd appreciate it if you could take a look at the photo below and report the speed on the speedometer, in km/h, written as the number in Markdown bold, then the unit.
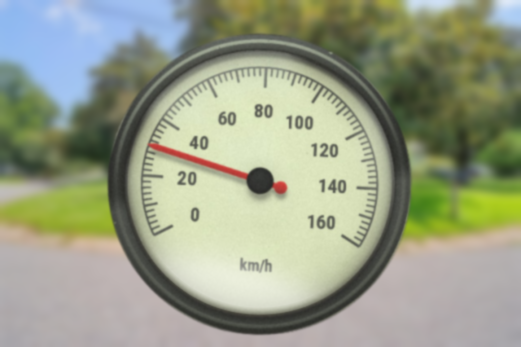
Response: **30** km/h
